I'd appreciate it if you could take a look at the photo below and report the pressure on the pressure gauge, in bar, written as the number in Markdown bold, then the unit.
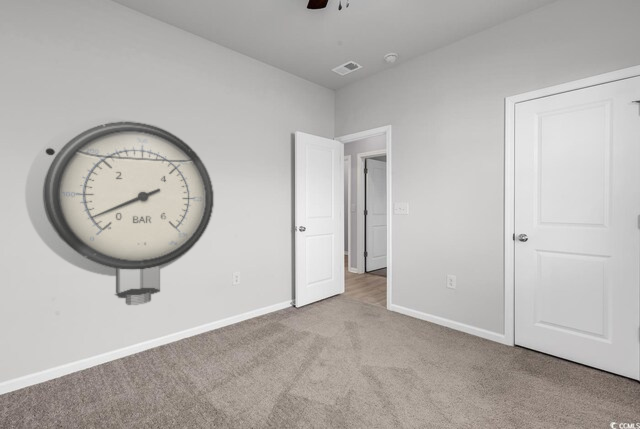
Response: **0.4** bar
